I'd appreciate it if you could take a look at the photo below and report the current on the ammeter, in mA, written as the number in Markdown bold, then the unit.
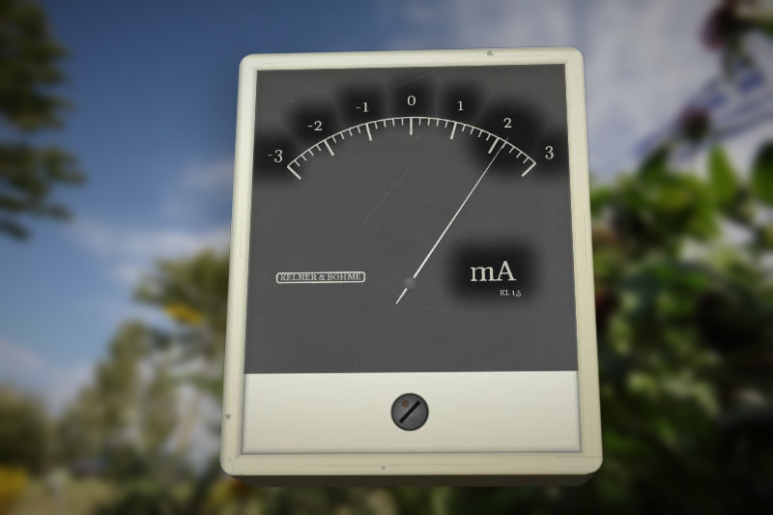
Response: **2.2** mA
